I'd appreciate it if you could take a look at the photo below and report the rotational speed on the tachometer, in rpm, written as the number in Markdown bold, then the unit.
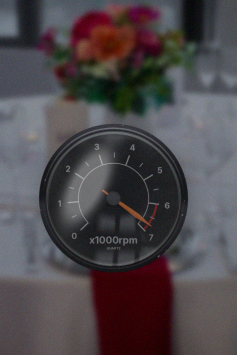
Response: **6750** rpm
